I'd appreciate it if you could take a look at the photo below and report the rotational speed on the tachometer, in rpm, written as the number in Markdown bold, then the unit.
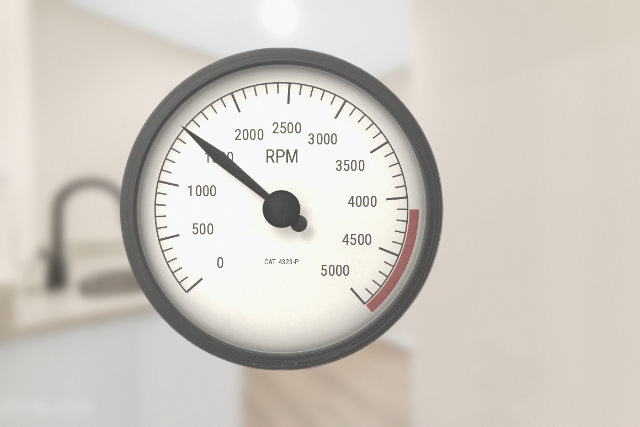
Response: **1500** rpm
